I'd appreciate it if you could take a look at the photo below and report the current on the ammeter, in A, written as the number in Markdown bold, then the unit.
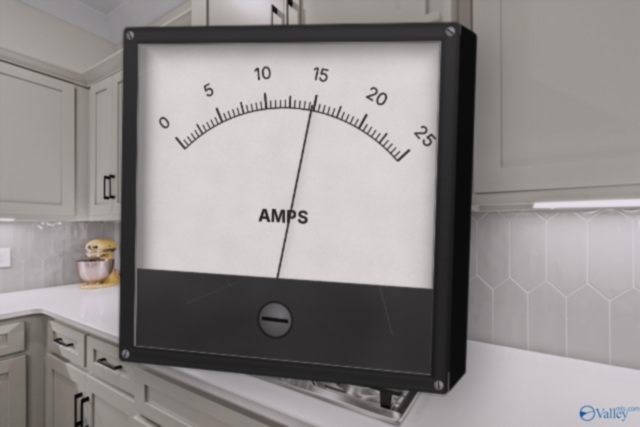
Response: **15** A
